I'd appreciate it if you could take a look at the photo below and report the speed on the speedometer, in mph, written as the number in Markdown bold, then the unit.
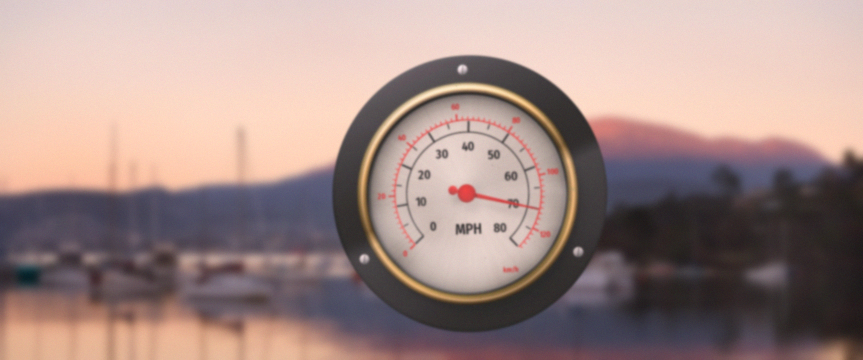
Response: **70** mph
